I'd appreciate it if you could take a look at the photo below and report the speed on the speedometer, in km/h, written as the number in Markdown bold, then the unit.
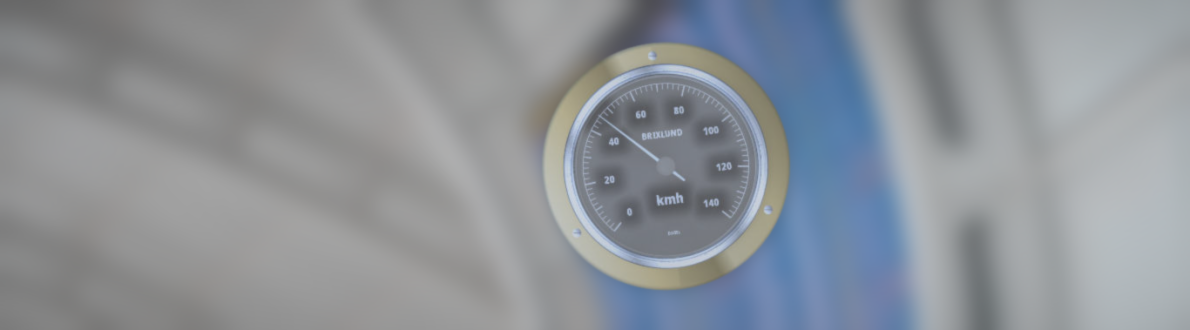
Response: **46** km/h
